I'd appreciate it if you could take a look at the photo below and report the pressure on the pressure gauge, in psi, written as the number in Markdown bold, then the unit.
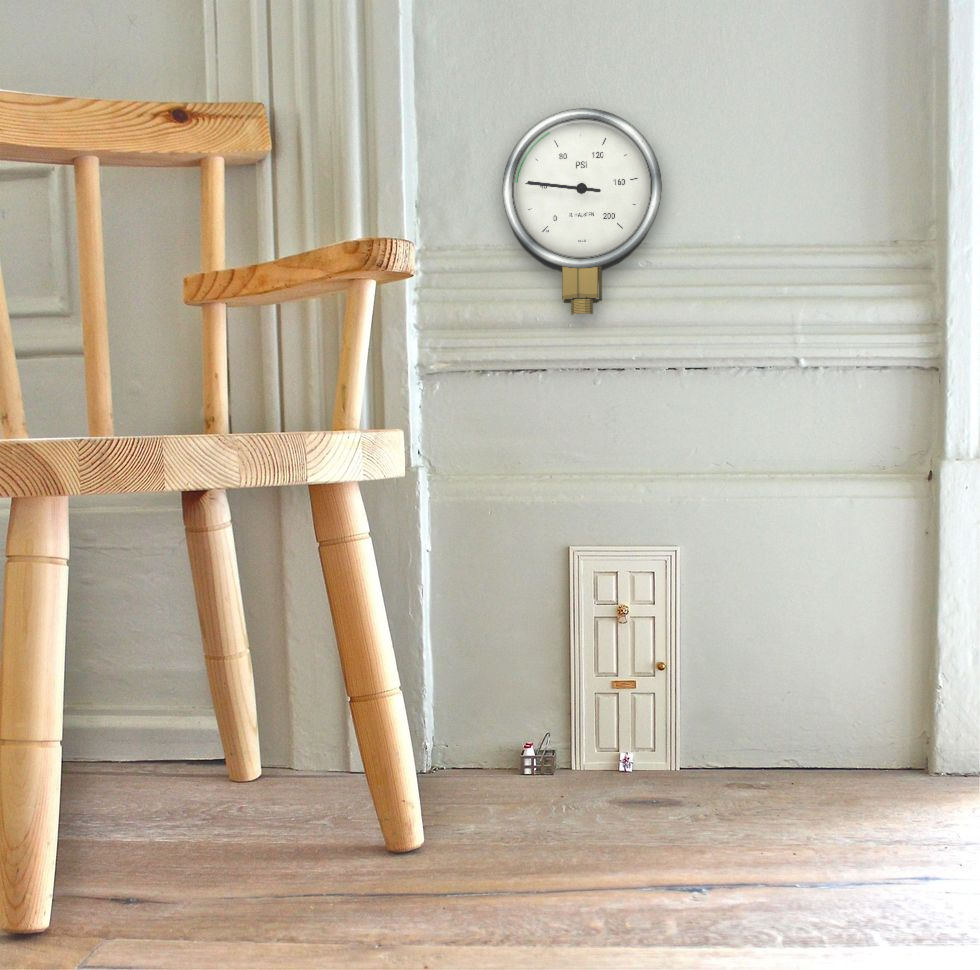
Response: **40** psi
